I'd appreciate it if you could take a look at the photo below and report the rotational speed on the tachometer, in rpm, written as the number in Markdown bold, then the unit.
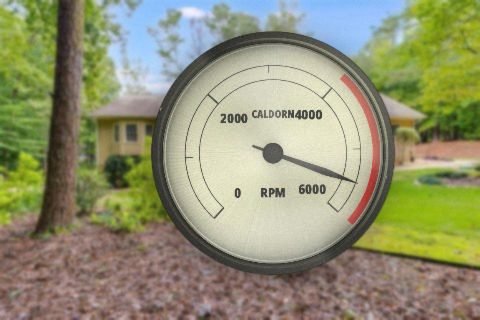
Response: **5500** rpm
